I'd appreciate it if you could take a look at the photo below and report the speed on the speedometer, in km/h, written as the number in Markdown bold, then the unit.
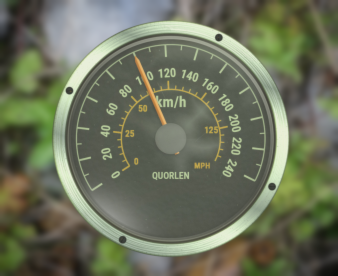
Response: **100** km/h
